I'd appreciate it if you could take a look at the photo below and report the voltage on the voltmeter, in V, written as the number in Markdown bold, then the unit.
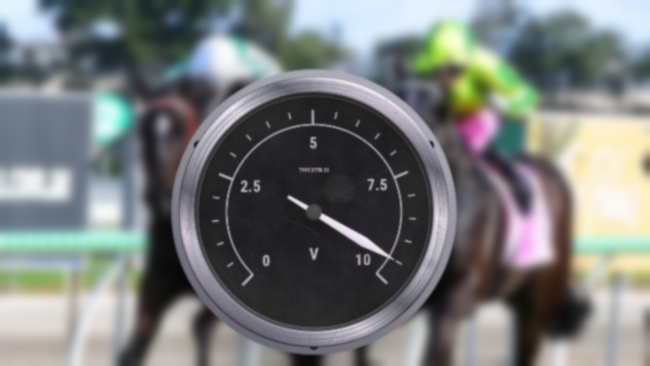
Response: **9.5** V
